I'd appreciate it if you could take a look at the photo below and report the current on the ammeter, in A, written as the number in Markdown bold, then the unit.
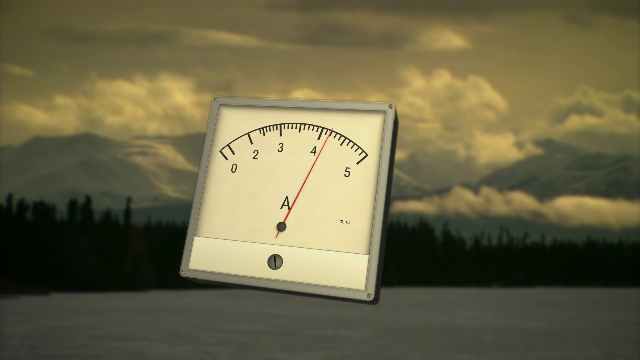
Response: **4.2** A
